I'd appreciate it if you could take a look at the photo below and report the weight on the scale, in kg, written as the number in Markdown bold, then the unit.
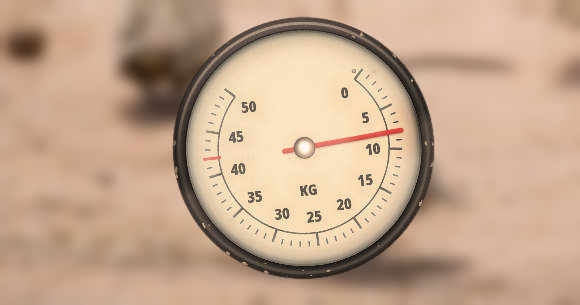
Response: **8** kg
